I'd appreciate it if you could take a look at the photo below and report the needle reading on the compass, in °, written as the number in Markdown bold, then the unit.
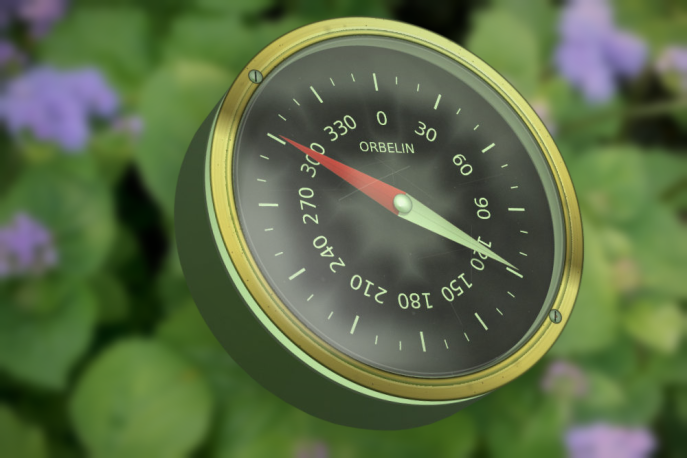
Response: **300** °
